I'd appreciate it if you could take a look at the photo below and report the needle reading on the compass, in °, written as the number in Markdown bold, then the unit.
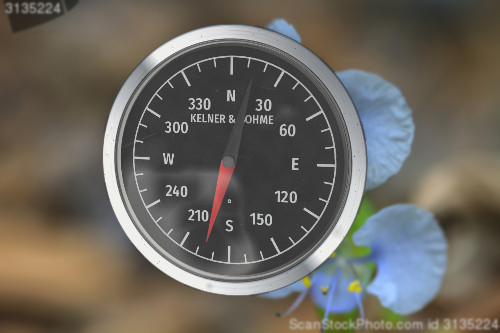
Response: **195** °
